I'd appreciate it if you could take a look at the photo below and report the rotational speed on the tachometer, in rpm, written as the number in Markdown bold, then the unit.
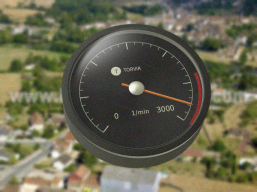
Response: **2800** rpm
